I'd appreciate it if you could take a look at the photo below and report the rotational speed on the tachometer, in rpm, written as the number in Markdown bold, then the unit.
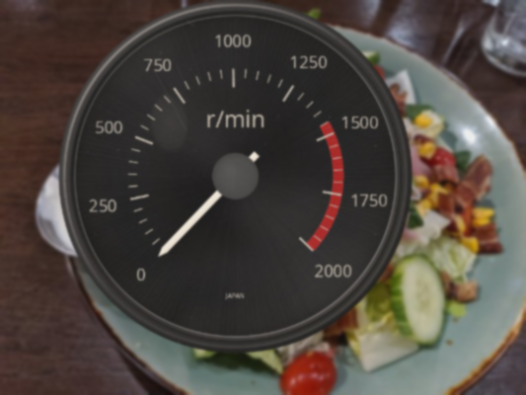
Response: **0** rpm
